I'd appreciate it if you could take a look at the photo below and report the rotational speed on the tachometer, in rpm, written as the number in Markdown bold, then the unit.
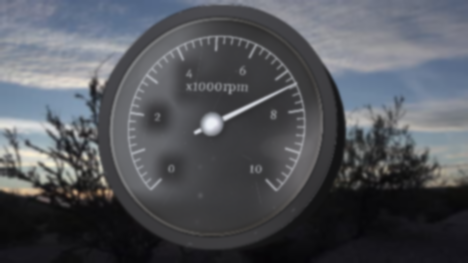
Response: **7400** rpm
